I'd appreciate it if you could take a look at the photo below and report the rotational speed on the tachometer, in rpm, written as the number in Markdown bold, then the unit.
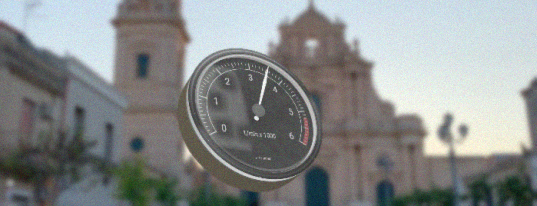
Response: **3500** rpm
